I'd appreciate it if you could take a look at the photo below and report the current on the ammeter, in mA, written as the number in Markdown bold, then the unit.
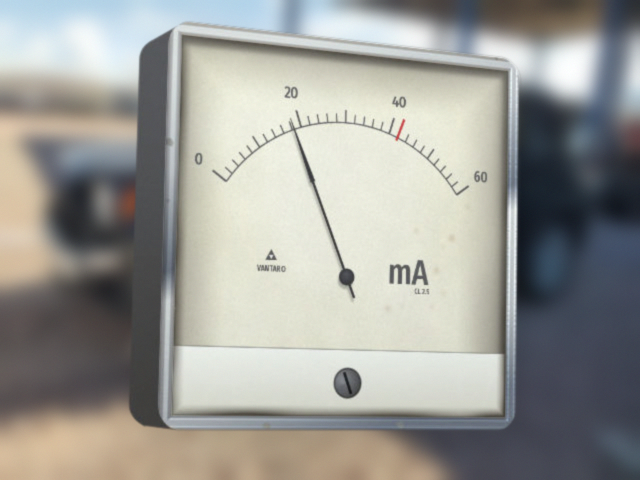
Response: **18** mA
